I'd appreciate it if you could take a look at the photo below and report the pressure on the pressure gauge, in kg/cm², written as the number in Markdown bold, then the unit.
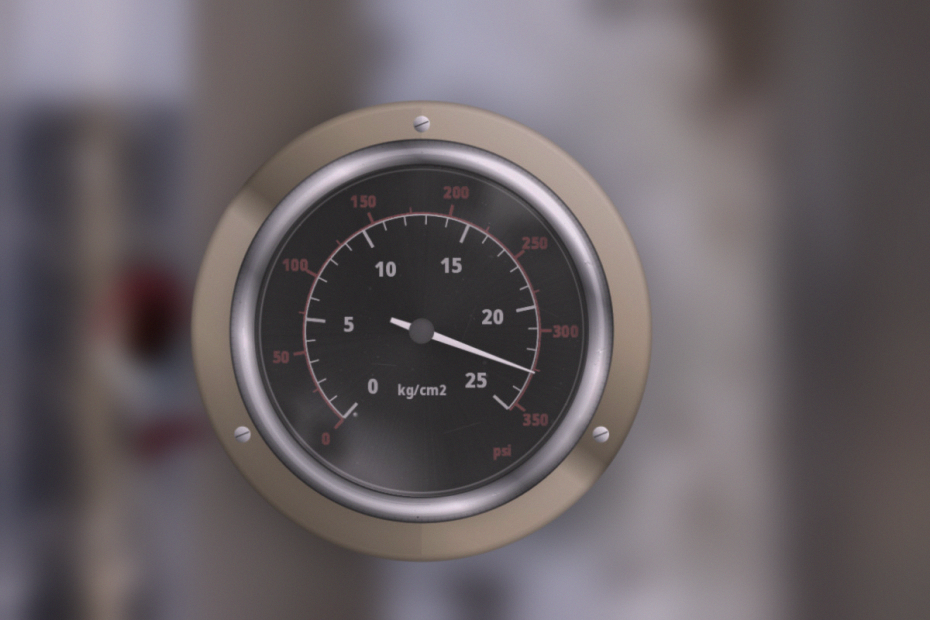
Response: **23** kg/cm²
